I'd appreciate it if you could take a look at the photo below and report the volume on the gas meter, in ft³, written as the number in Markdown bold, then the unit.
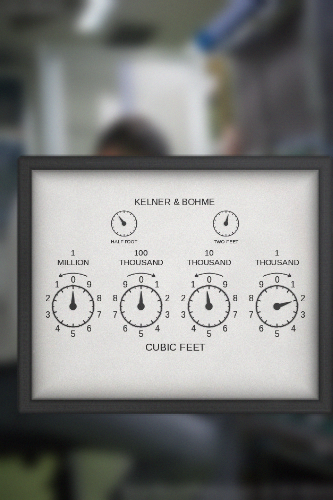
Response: **200** ft³
